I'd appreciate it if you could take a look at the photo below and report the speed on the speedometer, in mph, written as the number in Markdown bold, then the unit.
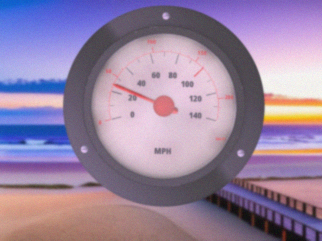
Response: **25** mph
